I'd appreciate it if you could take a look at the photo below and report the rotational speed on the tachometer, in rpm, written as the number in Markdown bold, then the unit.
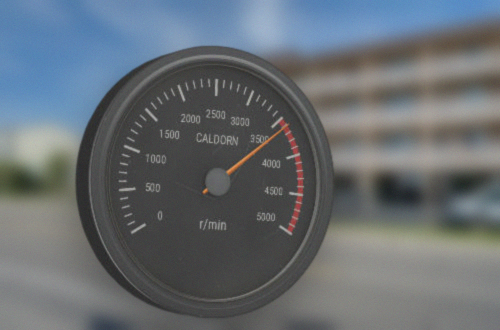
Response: **3600** rpm
